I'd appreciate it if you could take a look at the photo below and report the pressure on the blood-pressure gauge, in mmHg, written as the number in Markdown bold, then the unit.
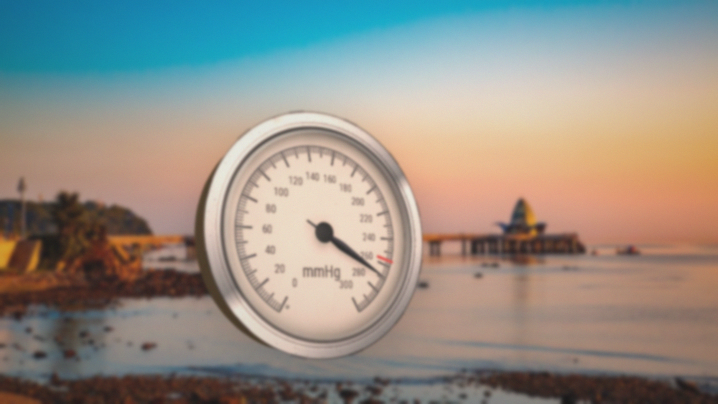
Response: **270** mmHg
